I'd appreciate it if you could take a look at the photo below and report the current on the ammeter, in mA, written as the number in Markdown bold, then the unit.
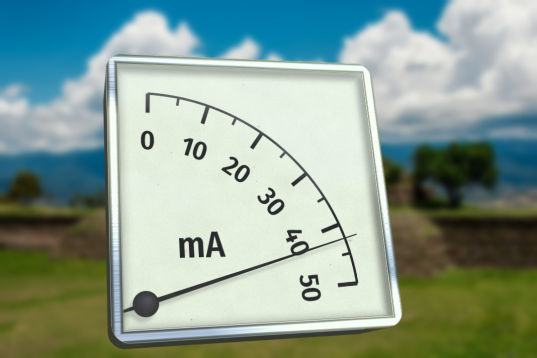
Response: **42.5** mA
